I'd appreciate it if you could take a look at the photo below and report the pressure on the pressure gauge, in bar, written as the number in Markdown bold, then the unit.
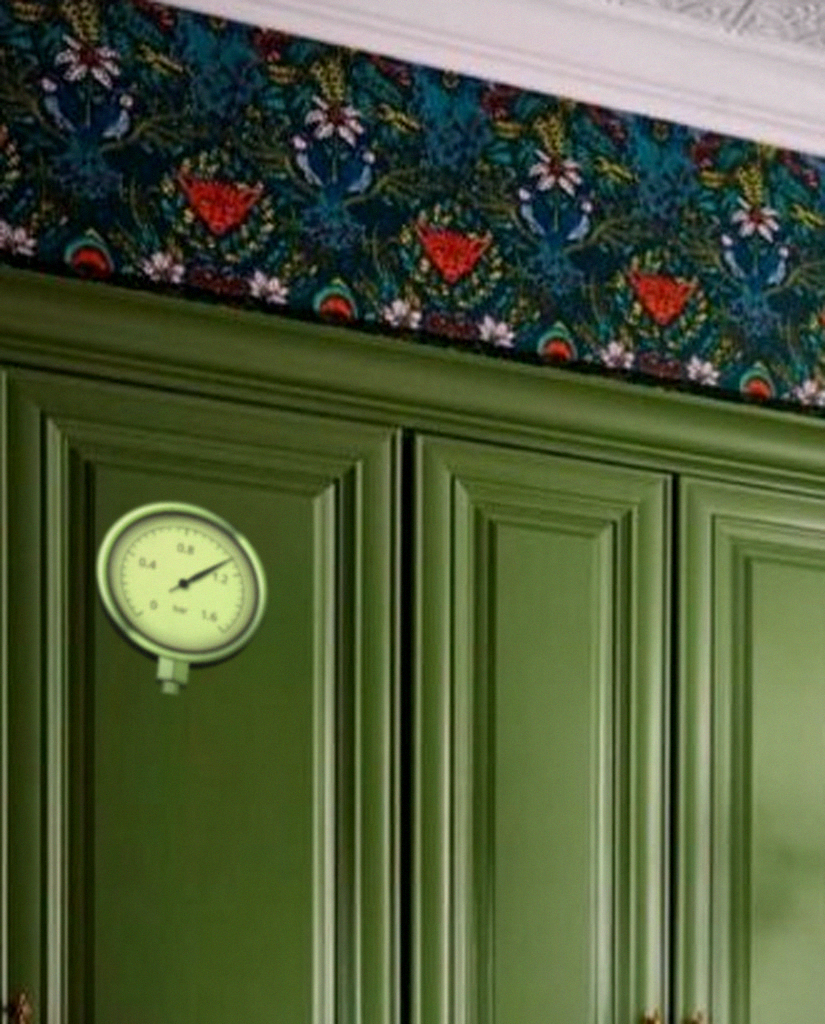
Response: **1.1** bar
